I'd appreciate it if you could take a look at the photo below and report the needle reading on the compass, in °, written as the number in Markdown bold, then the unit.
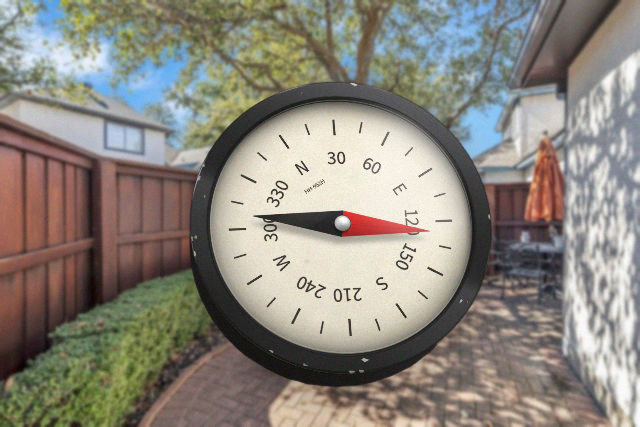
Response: **127.5** °
